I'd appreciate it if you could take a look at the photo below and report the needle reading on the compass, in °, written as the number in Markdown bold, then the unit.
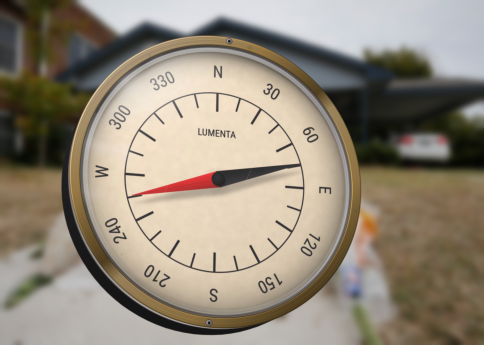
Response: **255** °
